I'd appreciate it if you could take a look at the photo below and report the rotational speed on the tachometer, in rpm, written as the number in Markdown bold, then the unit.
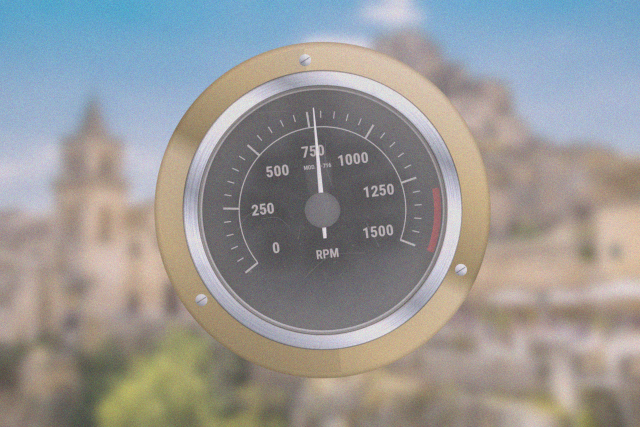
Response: **775** rpm
